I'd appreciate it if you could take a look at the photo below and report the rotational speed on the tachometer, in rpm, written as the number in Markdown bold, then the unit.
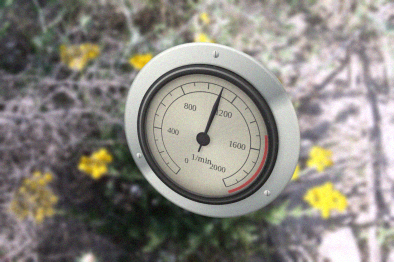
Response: **1100** rpm
